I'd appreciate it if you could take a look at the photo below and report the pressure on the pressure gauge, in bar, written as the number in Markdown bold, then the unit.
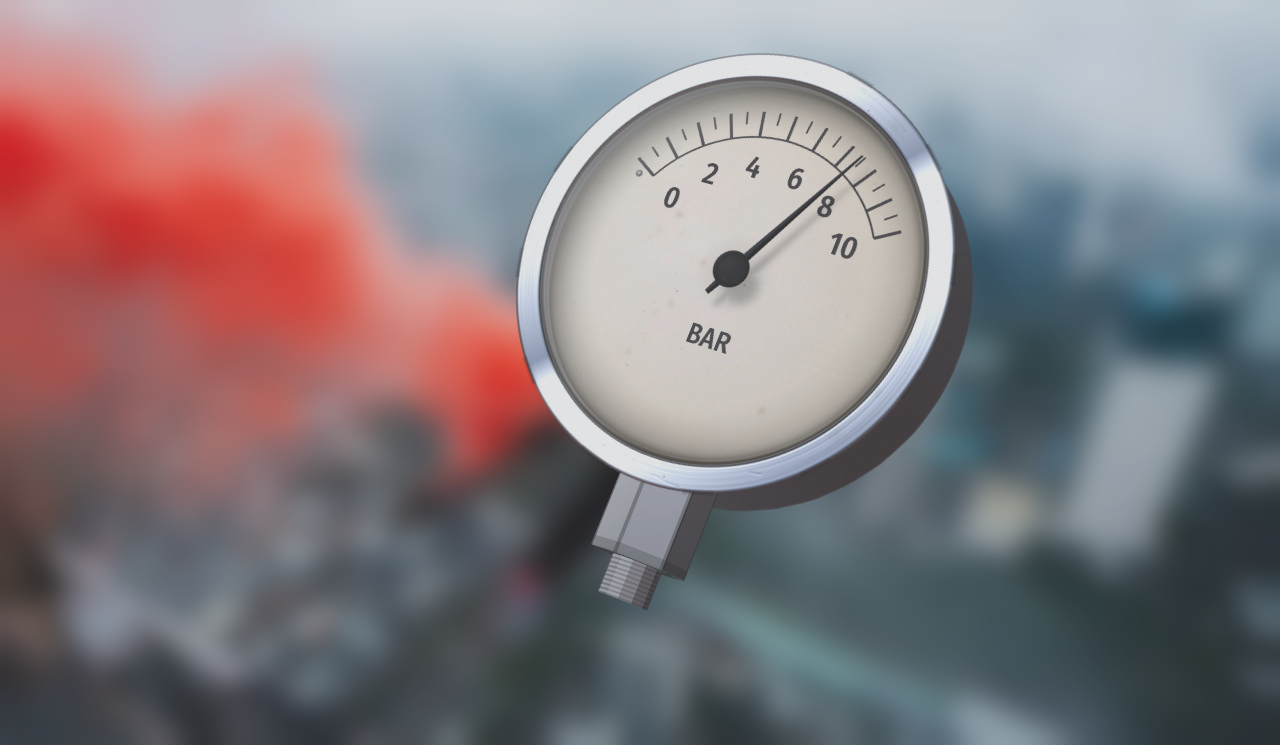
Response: **7.5** bar
